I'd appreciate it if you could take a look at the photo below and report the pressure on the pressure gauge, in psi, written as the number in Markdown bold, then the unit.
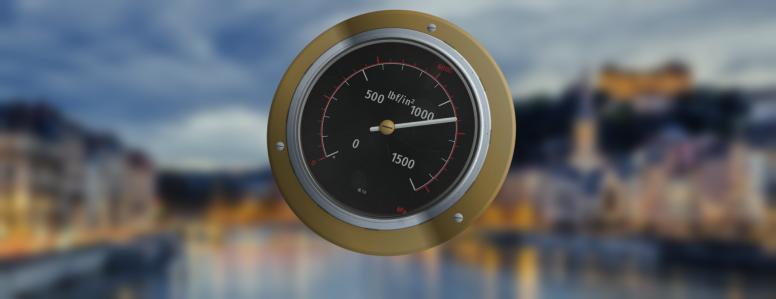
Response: **1100** psi
